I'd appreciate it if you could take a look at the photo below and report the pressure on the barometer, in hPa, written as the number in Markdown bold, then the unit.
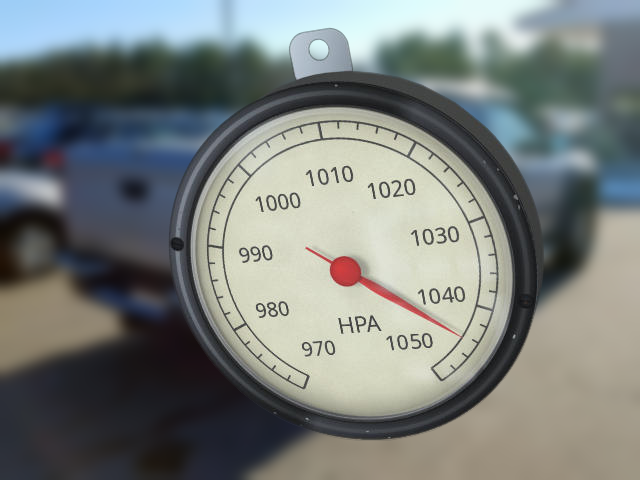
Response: **1044** hPa
